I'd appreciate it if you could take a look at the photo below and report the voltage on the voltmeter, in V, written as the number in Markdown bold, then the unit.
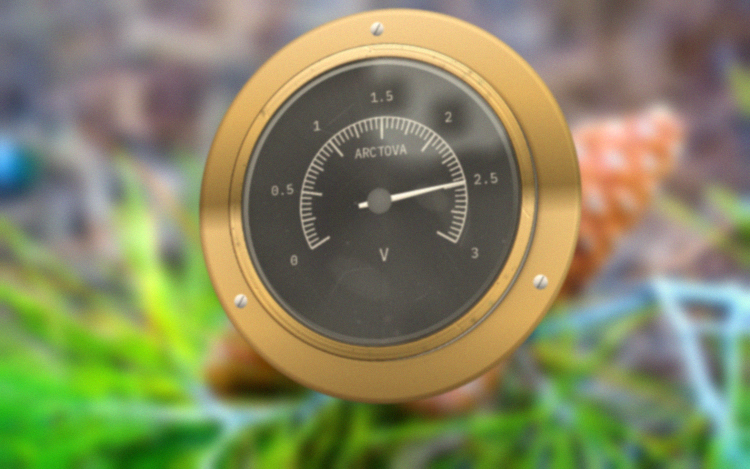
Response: **2.5** V
